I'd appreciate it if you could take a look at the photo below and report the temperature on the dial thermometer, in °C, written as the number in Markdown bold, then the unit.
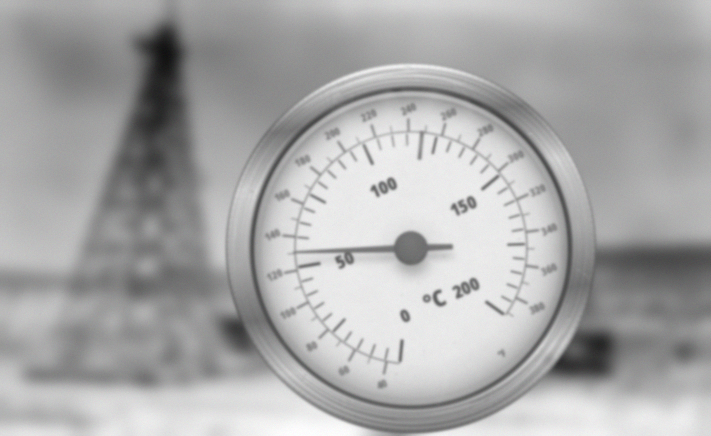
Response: **55** °C
